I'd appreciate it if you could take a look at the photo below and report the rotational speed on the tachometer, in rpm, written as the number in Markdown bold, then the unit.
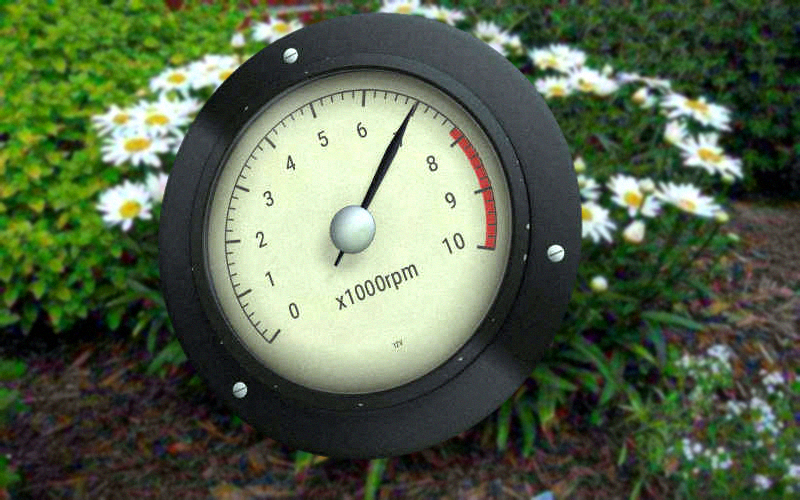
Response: **7000** rpm
